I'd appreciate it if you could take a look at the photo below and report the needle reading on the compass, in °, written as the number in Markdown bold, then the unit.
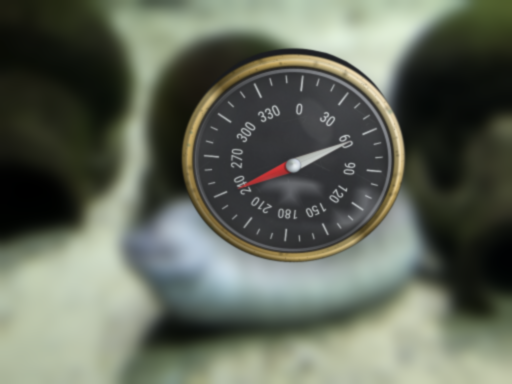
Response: **240** °
